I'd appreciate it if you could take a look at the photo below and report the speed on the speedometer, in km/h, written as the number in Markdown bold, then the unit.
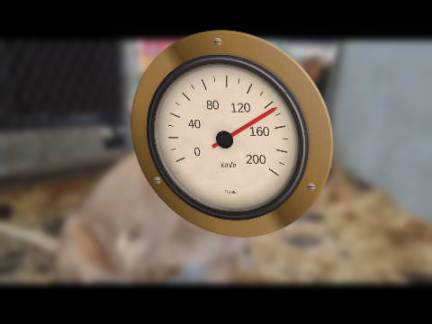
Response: **145** km/h
